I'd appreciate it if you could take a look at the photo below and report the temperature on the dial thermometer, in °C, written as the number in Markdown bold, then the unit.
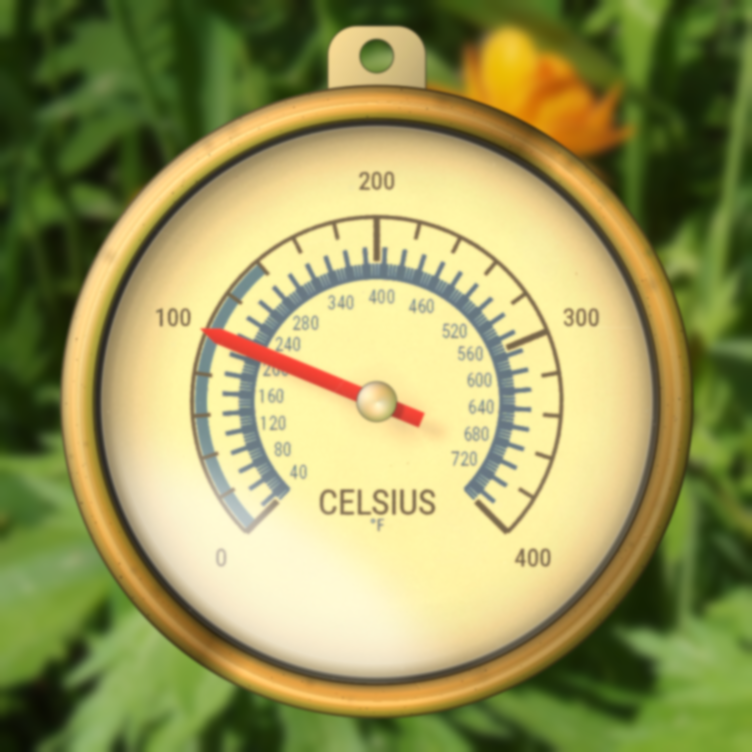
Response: **100** °C
